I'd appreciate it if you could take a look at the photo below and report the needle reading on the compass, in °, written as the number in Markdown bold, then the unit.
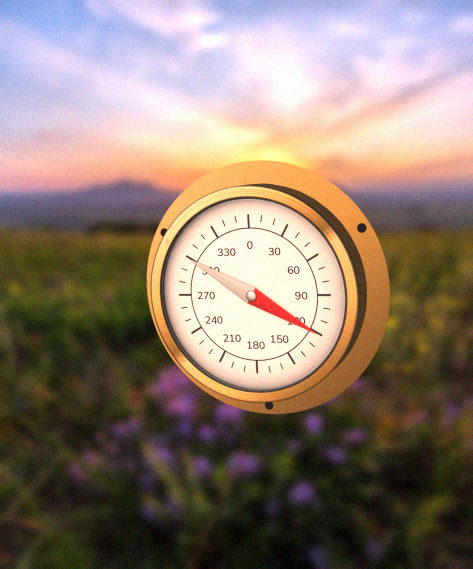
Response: **120** °
